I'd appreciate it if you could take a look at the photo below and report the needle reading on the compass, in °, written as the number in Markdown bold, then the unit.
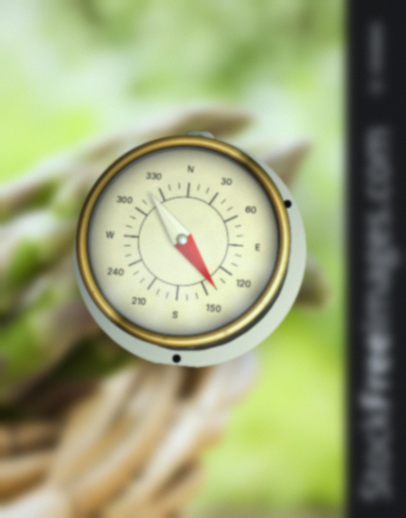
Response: **140** °
